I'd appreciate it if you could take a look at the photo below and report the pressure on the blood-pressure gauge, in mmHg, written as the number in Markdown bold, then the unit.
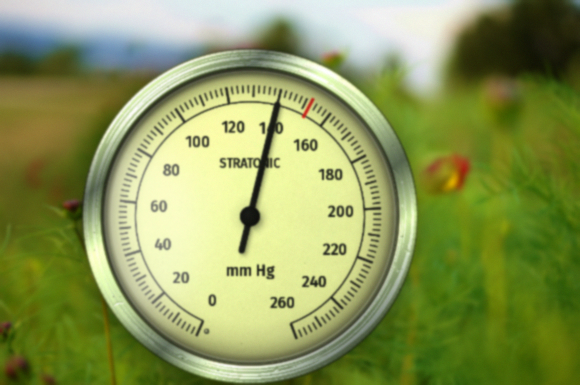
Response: **140** mmHg
